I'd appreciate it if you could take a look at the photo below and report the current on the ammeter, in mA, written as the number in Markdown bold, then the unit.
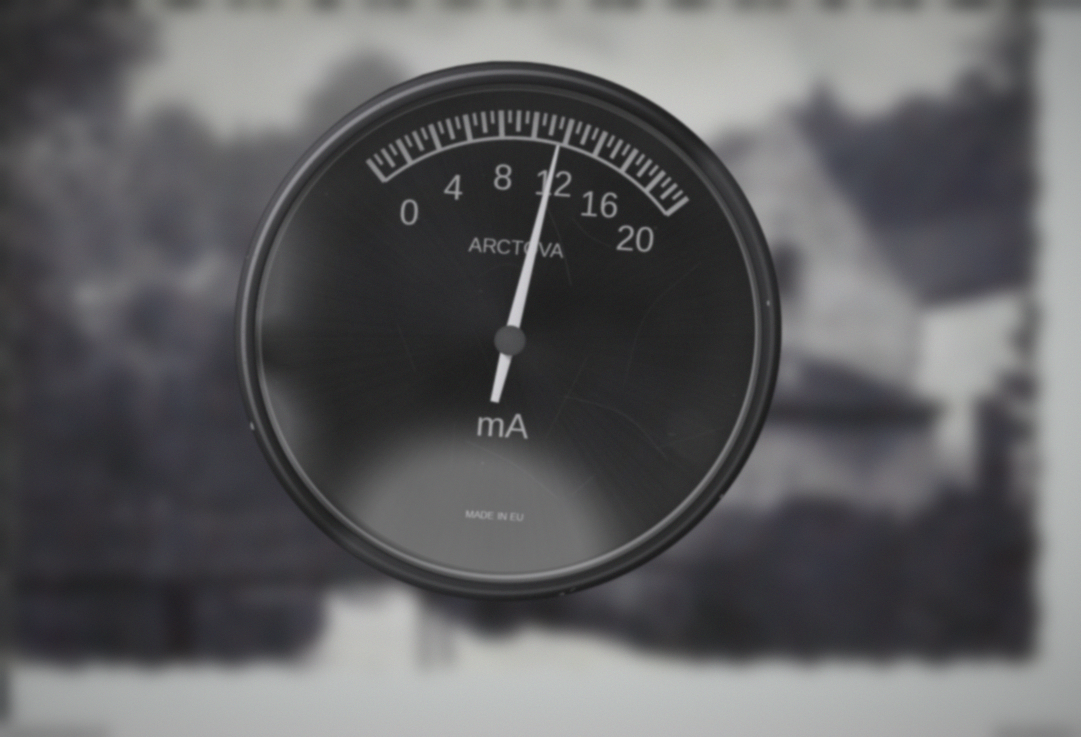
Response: **11.5** mA
